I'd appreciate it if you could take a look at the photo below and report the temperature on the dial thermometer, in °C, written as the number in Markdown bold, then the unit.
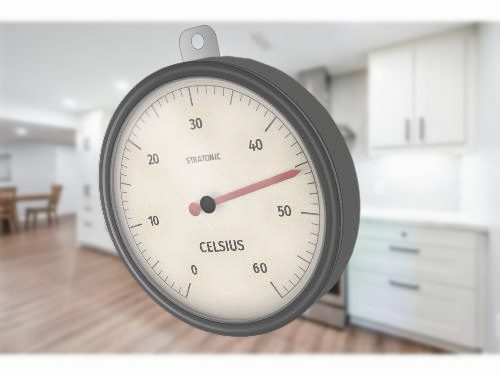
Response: **45.5** °C
